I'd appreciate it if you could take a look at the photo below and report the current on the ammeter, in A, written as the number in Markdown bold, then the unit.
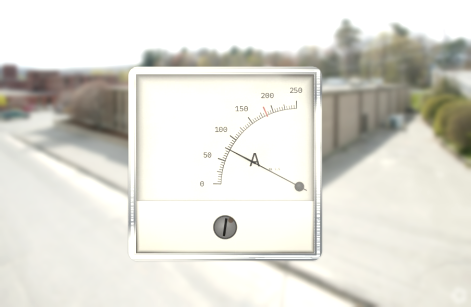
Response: **75** A
